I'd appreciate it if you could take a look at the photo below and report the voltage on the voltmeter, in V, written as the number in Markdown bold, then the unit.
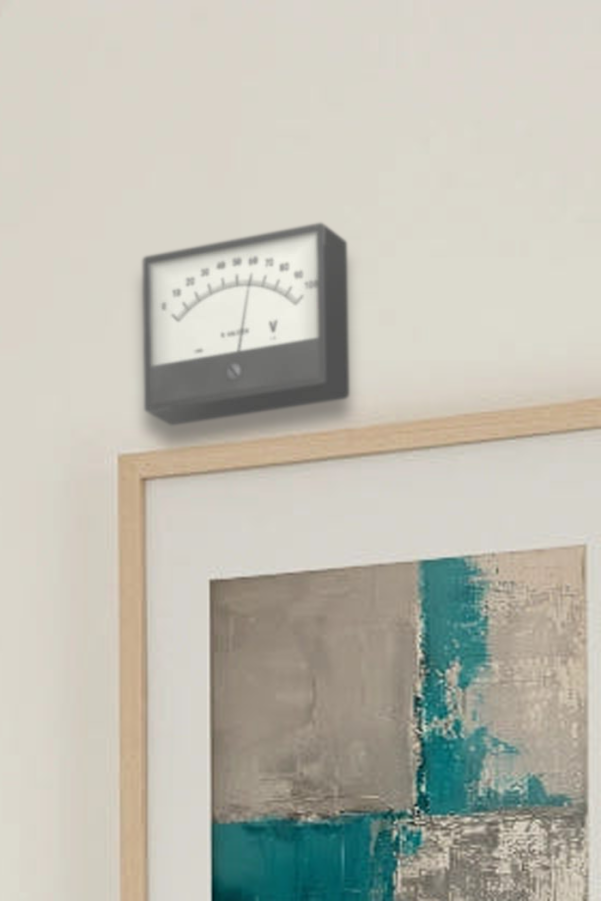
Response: **60** V
